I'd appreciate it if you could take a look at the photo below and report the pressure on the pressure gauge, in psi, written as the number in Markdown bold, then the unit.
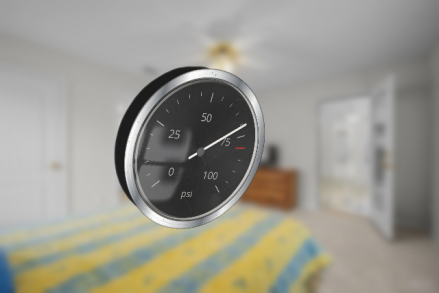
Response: **70** psi
